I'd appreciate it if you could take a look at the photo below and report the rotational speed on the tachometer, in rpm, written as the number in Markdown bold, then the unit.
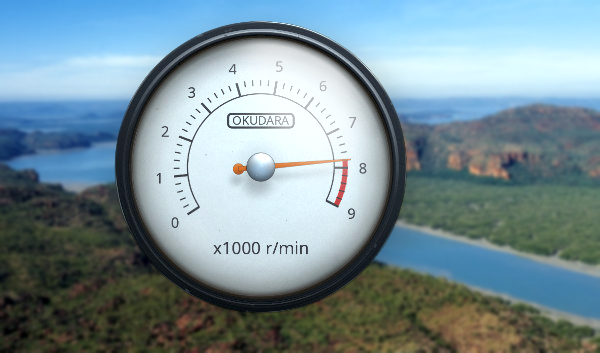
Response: **7800** rpm
